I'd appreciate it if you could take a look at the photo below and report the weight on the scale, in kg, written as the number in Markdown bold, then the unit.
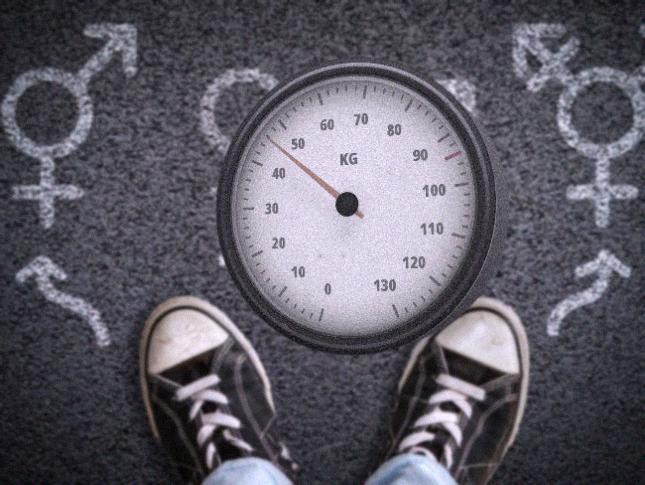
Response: **46** kg
